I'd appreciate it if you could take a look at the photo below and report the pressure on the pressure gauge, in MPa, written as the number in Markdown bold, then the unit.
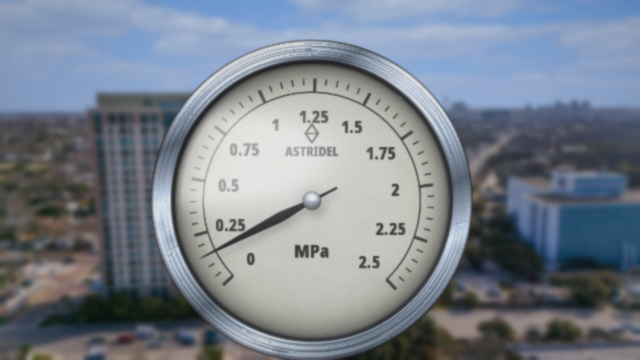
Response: **0.15** MPa
